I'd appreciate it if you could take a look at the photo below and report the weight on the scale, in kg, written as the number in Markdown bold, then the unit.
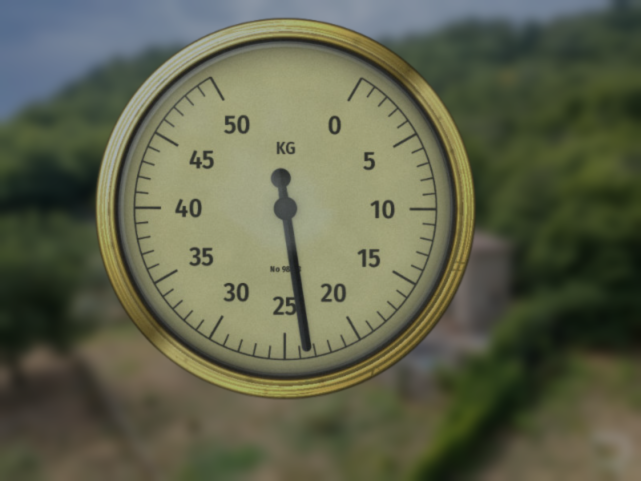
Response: **23.5** kg
